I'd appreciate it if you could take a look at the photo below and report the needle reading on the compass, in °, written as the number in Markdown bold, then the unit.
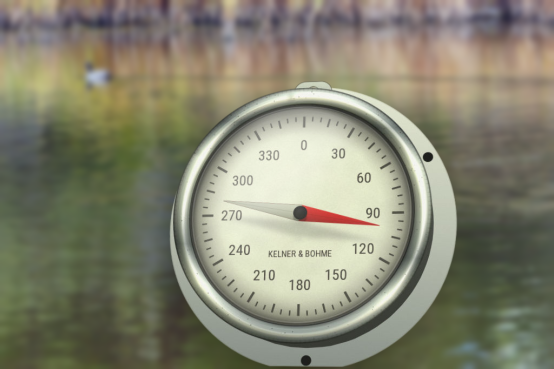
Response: **100** °
